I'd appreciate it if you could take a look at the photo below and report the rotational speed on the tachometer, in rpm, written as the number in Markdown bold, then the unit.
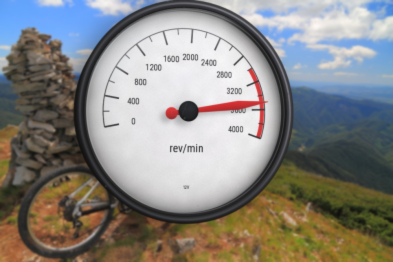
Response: **3500** rpm
